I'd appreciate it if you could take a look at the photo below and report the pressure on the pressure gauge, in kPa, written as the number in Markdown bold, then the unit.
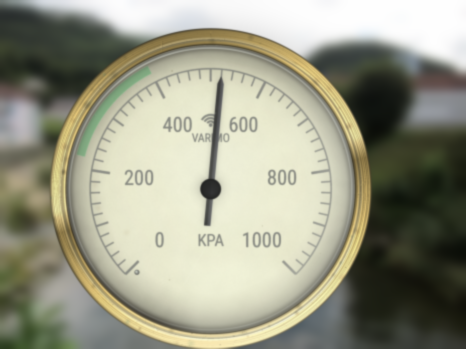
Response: **520** kPa
